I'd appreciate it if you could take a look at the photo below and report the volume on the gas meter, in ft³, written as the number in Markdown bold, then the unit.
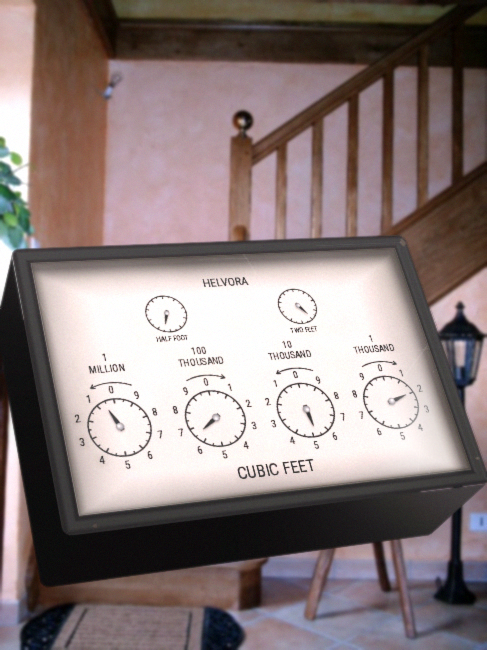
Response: **65200** ft³
